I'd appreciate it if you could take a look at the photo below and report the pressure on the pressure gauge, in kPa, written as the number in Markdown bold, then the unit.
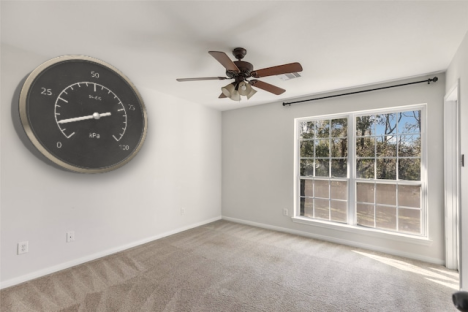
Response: **10** kPa
